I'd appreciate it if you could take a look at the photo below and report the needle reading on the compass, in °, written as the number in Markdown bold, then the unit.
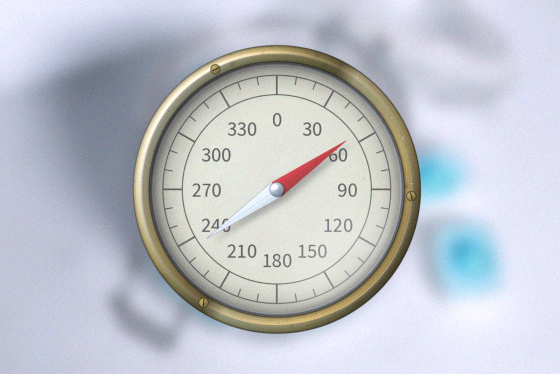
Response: **55** °
